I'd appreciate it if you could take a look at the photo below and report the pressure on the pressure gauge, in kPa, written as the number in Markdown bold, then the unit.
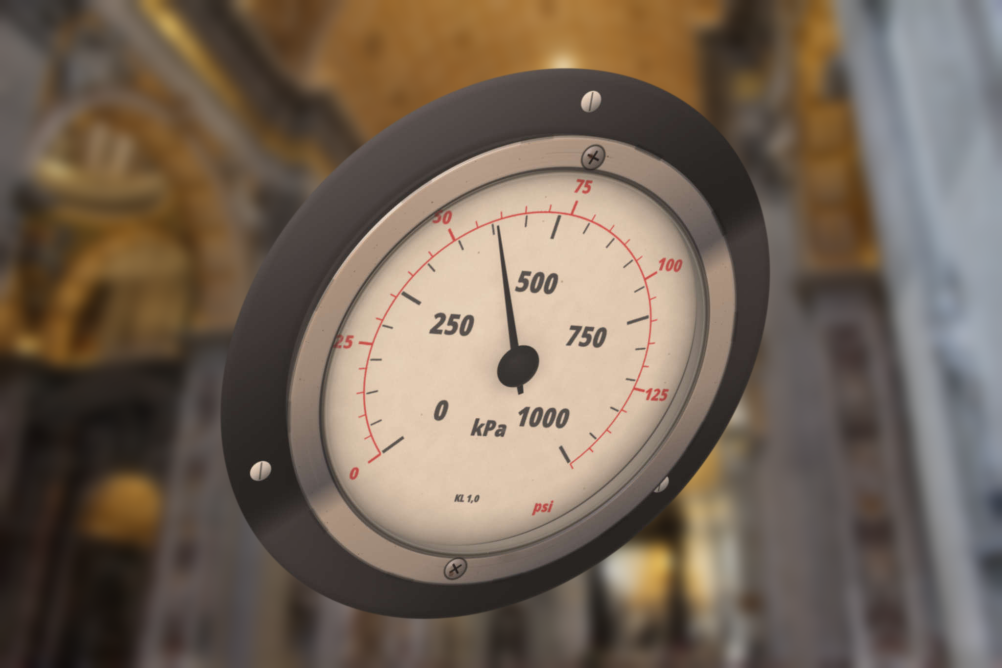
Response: **400** kPa
